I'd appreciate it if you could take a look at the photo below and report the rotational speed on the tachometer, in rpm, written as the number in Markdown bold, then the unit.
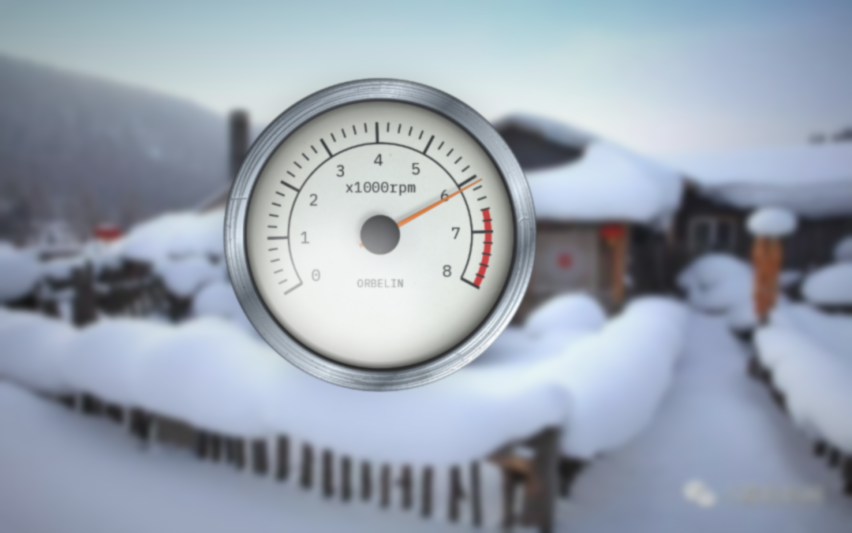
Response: **6100** rpm
